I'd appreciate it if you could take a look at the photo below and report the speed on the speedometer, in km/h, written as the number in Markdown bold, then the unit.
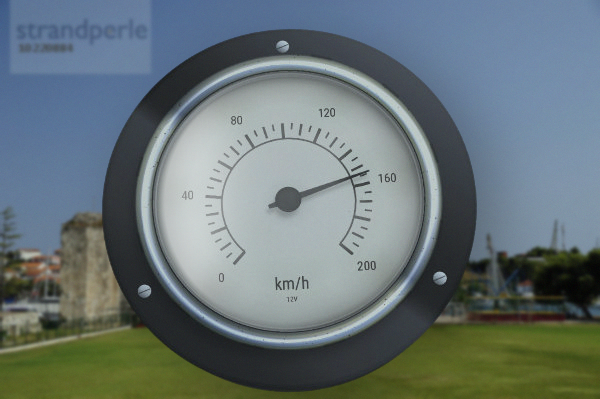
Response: **155** km/h
